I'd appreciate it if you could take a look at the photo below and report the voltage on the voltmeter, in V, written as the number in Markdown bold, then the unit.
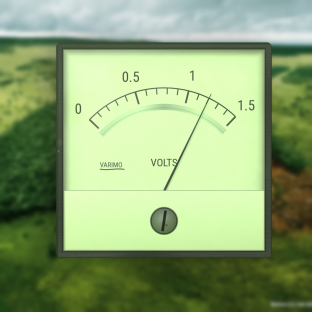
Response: **1.2** V
